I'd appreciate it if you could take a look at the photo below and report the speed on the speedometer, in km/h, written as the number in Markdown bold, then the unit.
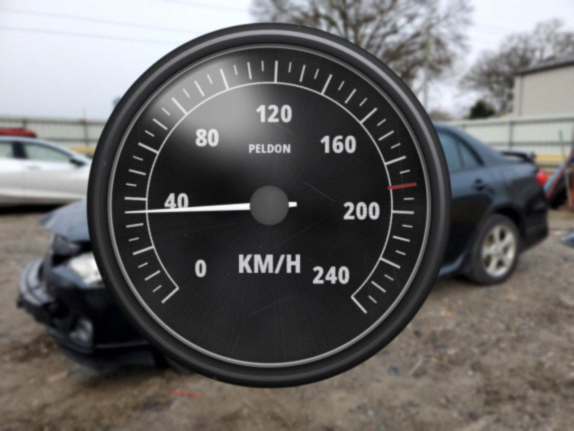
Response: **35** km/h
